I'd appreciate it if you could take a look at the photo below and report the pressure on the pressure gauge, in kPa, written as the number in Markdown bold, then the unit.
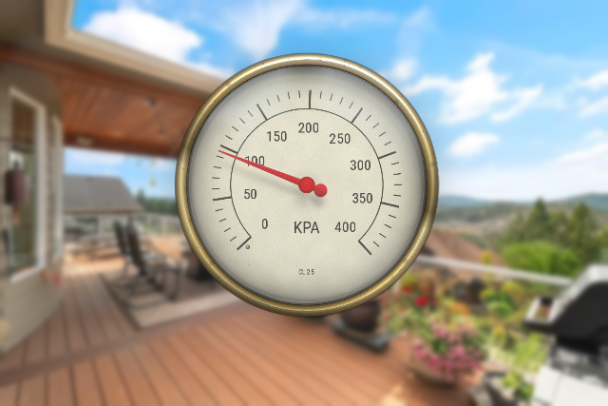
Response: **95** kPa
